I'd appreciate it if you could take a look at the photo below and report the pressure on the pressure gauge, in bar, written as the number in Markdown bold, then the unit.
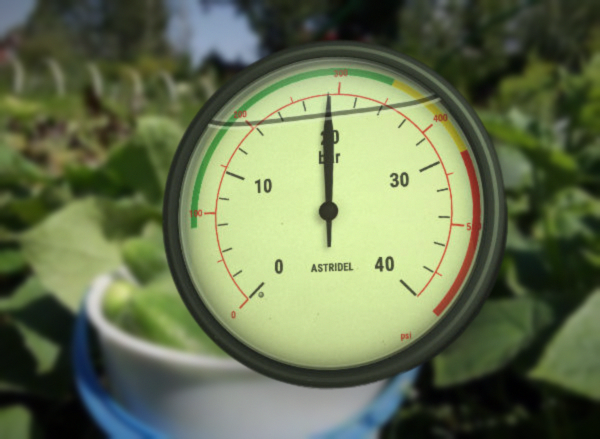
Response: **20** bar
